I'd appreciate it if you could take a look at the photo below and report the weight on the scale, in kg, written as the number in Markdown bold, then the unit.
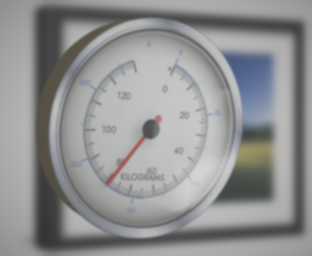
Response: **80** kg
